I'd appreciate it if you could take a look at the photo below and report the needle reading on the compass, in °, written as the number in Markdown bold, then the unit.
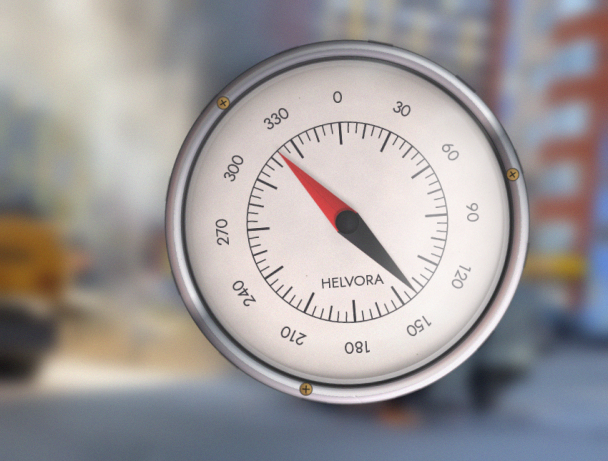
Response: **320** °
